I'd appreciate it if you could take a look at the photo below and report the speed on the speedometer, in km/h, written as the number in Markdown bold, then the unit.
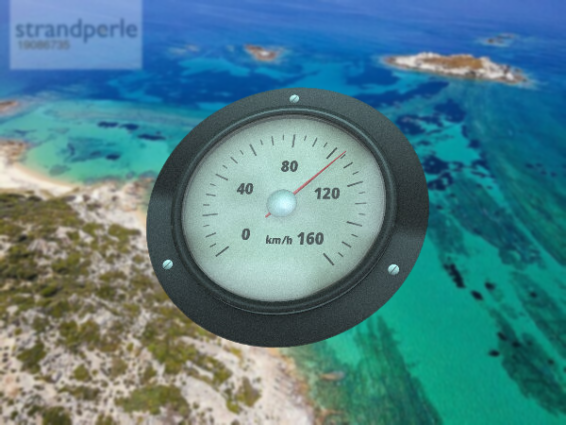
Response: **105** km/h
